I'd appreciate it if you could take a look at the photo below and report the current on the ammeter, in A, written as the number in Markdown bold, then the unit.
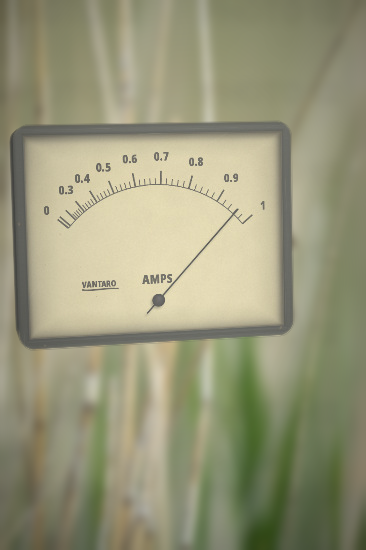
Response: **0.96** A
